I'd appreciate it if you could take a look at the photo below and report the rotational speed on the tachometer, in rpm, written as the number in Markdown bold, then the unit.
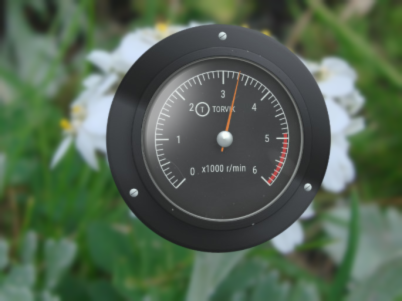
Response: **3300** rpm
